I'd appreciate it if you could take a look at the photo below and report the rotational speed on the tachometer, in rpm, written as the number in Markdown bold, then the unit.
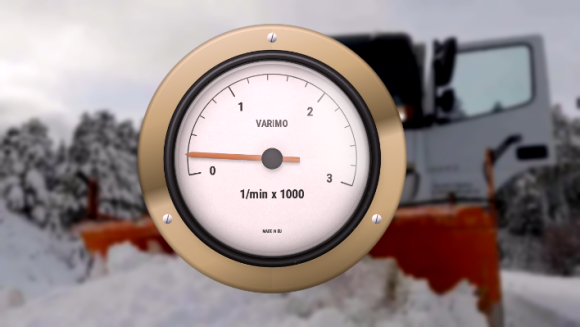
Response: **200** rpm
